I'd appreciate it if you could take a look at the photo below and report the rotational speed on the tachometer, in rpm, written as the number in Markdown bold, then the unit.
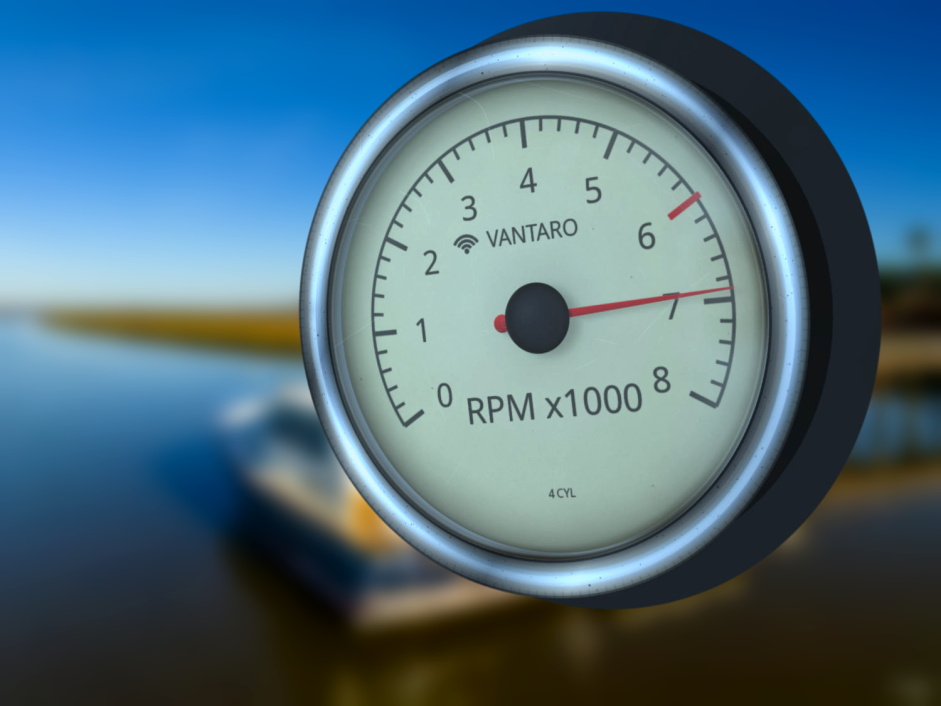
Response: **6900** rpm
